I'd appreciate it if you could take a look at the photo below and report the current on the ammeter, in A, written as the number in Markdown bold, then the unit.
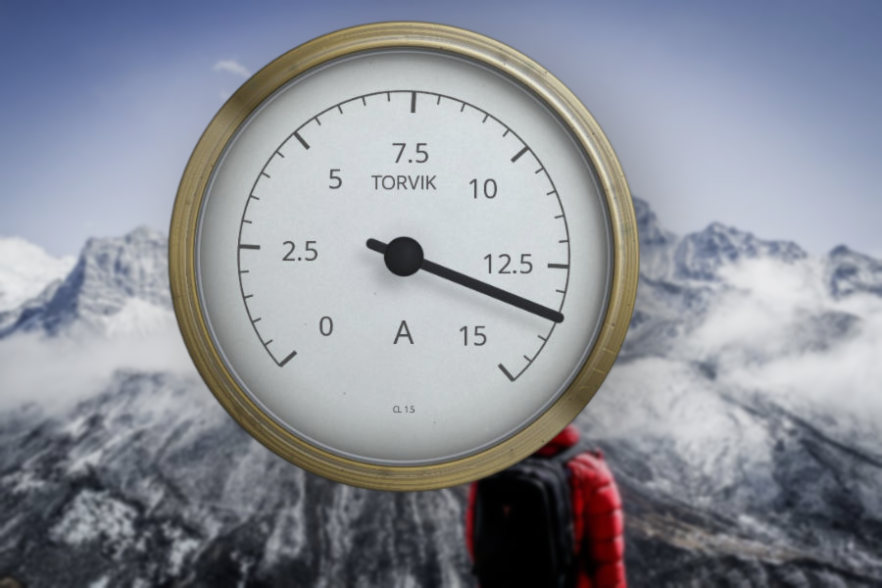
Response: **13.5** A
